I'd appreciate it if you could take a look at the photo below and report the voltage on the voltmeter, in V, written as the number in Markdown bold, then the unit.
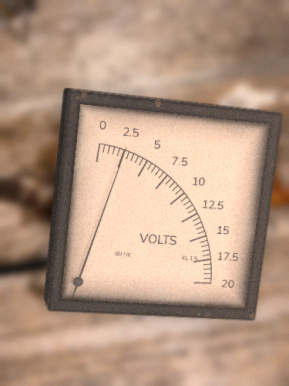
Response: **2.5** V
